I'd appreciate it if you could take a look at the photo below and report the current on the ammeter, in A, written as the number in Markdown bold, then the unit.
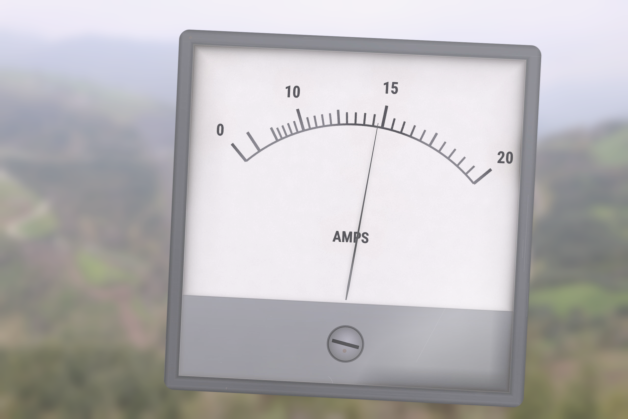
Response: **14.75** A
